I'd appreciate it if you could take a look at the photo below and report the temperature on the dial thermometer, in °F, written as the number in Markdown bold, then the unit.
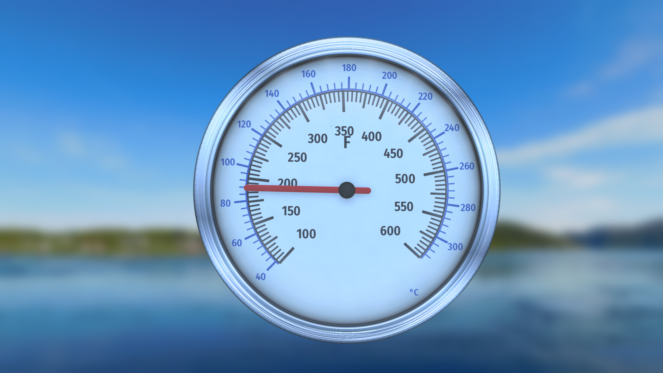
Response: **190** °F
